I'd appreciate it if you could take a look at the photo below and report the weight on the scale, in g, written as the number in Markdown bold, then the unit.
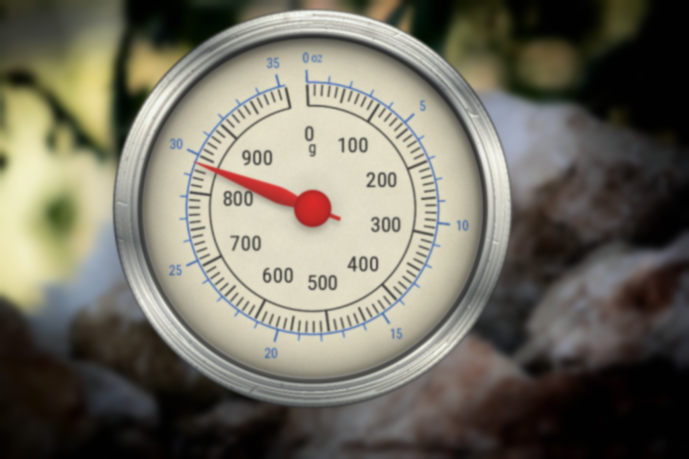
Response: **840** g
